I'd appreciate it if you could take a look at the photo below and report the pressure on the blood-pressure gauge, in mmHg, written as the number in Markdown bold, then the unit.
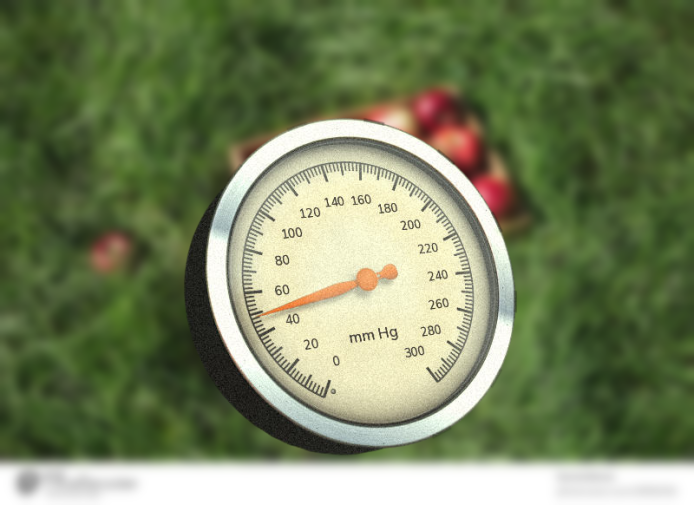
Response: **48** mmHg
